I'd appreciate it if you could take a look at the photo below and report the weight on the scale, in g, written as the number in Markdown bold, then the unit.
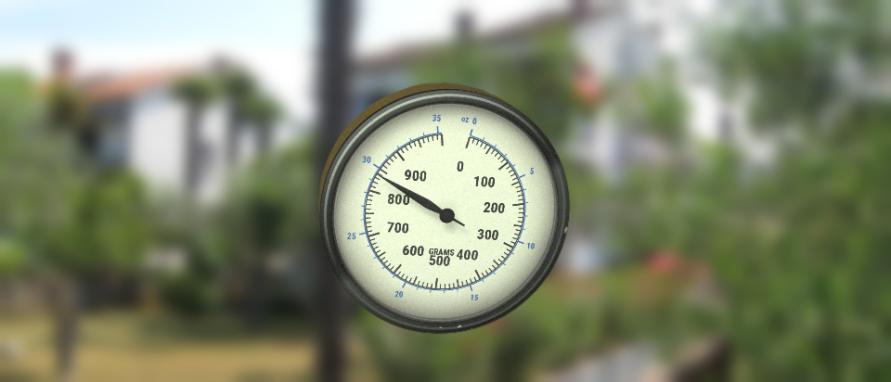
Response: **840** g
